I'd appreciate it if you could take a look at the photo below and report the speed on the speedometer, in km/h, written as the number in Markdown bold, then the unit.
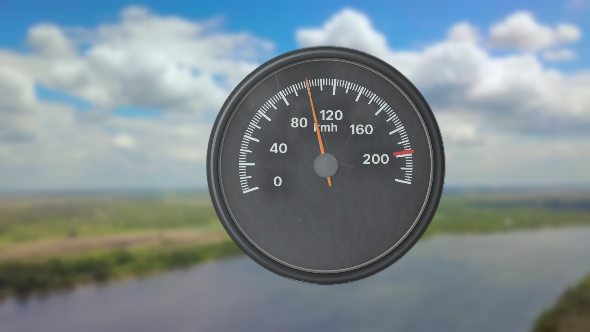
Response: **100** km/h
